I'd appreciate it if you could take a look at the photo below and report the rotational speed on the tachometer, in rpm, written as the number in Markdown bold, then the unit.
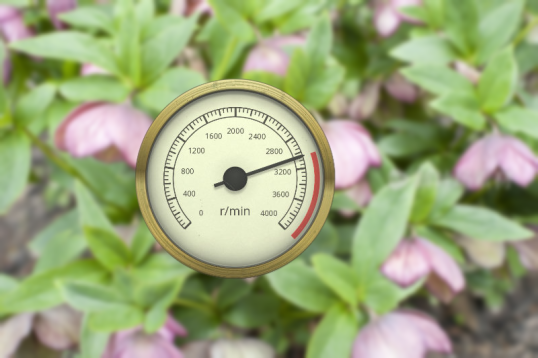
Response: **3050** rpm
